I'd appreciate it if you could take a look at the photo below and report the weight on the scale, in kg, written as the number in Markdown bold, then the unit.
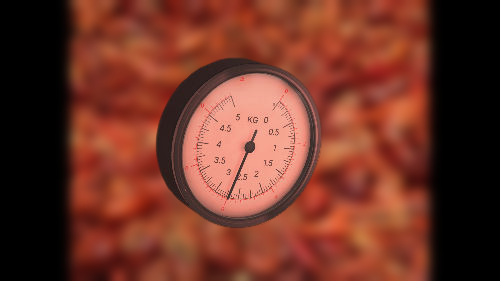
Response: **2.75** kg
